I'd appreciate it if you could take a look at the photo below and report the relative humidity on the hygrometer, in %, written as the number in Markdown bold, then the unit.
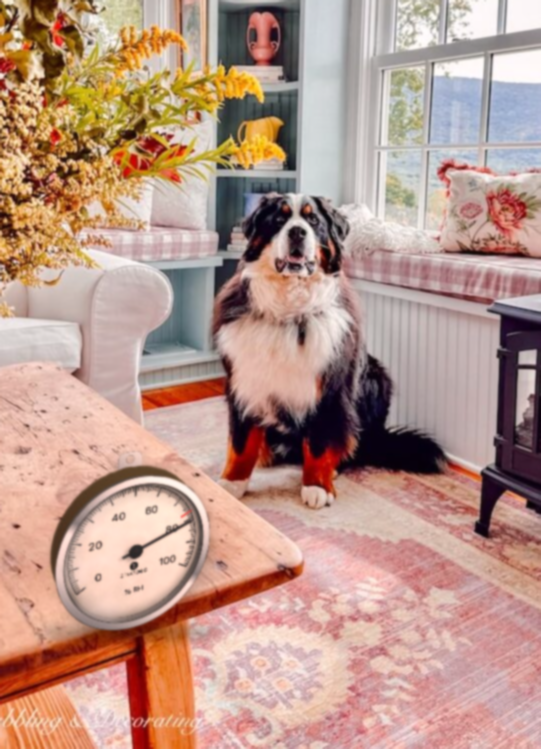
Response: **80** %
